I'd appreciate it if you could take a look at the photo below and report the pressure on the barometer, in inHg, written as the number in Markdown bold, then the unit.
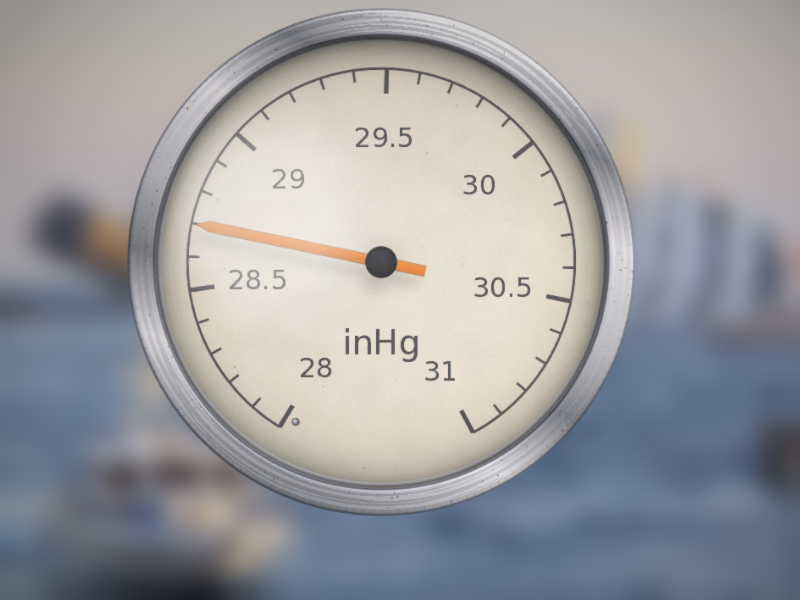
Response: **28.7** inHg
